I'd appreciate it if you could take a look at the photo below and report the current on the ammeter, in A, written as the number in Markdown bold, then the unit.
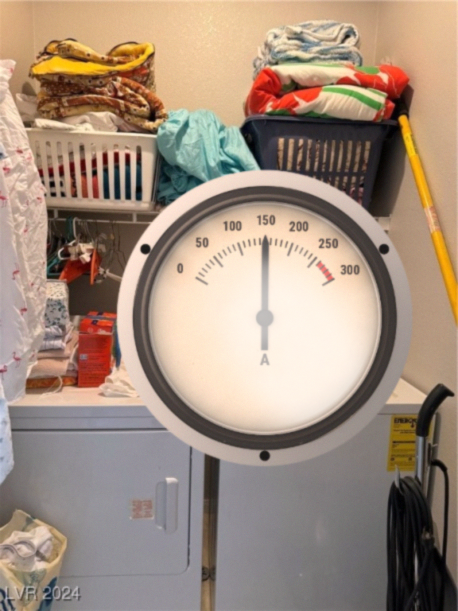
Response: **150** A
